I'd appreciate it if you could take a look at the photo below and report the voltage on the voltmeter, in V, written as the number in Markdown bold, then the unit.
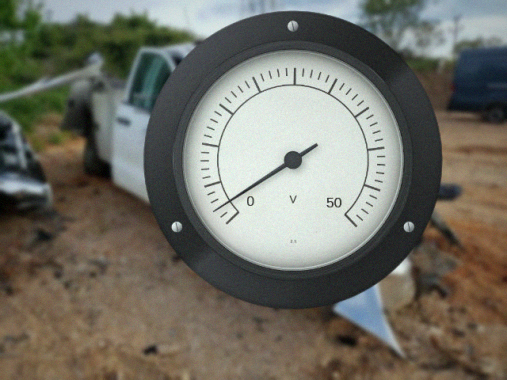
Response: **2** V
